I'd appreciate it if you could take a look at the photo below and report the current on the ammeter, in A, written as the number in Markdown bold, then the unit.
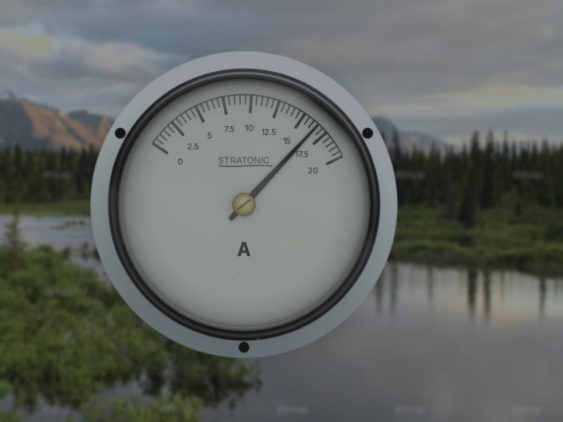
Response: **16.5** A
